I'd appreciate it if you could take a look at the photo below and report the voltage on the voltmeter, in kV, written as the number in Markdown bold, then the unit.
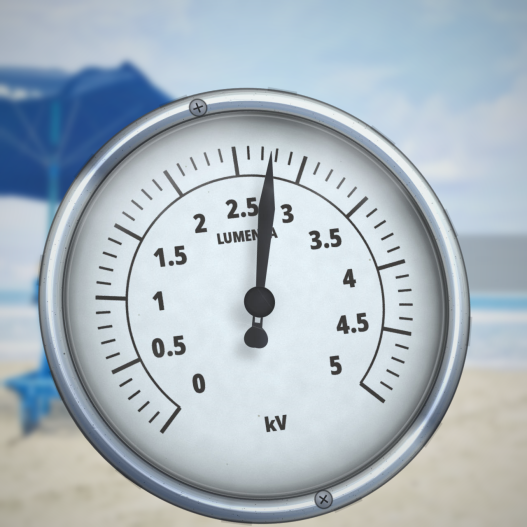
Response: **2.75** kV
